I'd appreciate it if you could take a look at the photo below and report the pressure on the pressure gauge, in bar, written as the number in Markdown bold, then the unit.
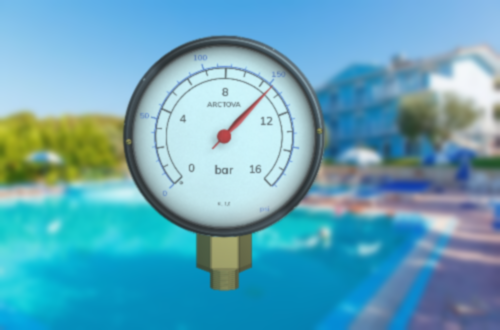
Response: **10.5** bar
